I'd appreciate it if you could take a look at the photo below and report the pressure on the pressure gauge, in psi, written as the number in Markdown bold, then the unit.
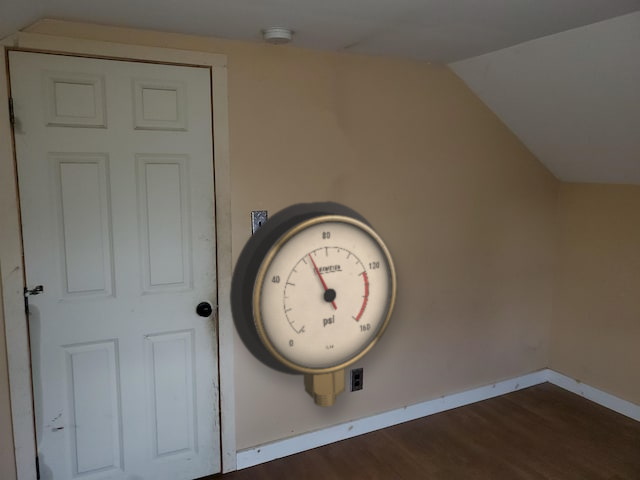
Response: **65** psi
